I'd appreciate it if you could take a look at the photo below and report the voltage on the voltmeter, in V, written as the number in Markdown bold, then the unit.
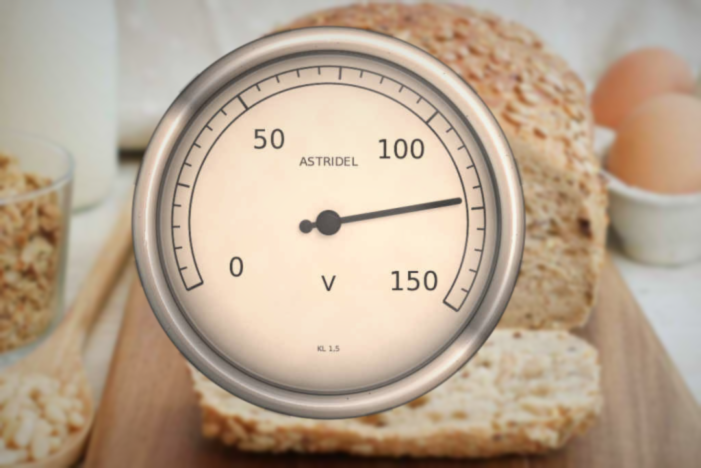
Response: **122.5** V
